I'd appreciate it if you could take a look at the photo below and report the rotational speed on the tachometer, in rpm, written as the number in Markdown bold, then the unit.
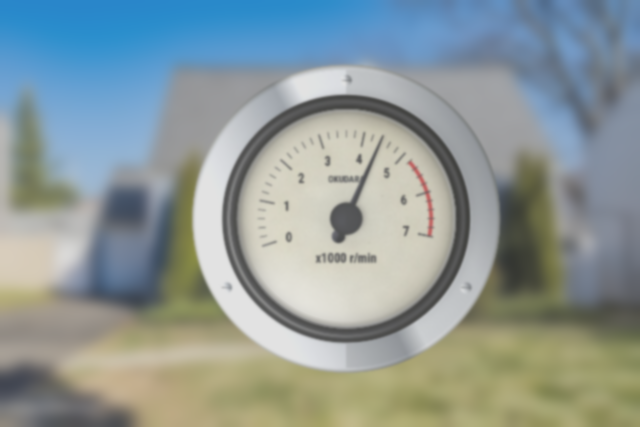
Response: **4400** rpm
